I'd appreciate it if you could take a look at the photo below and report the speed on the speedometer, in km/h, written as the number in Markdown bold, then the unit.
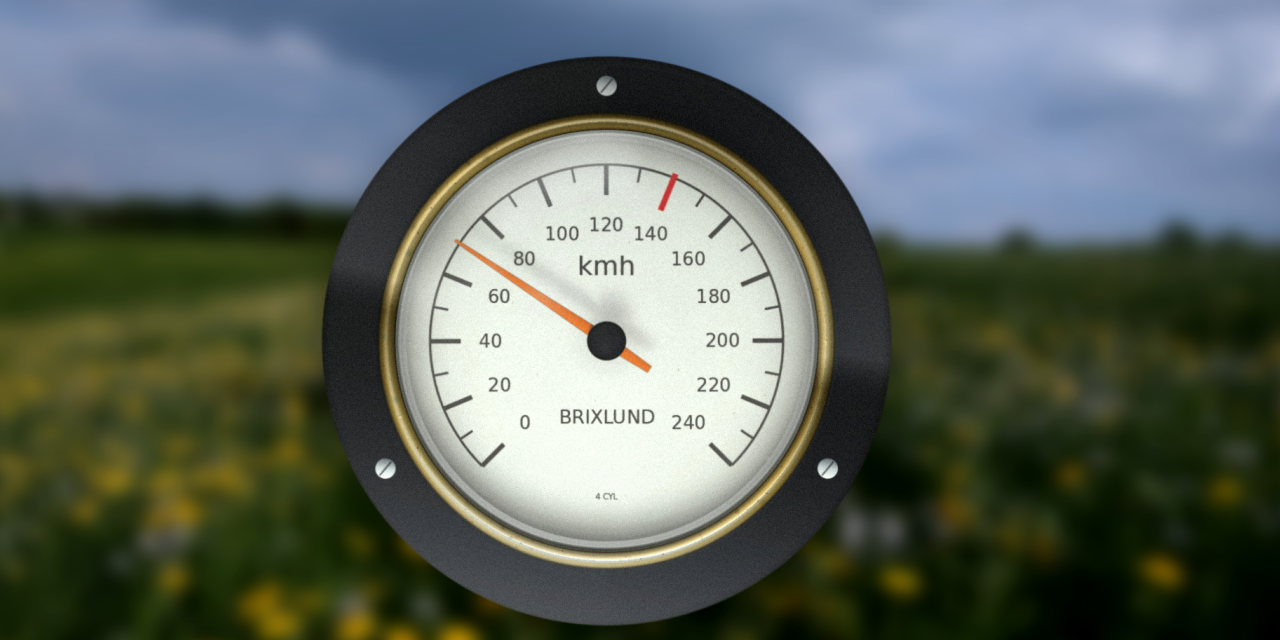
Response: **70** km/h
